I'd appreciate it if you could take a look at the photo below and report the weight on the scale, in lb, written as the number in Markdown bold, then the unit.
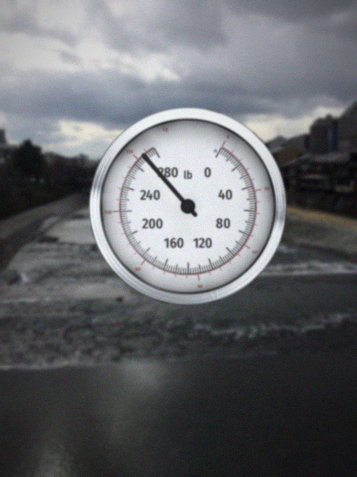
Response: **270** lb
